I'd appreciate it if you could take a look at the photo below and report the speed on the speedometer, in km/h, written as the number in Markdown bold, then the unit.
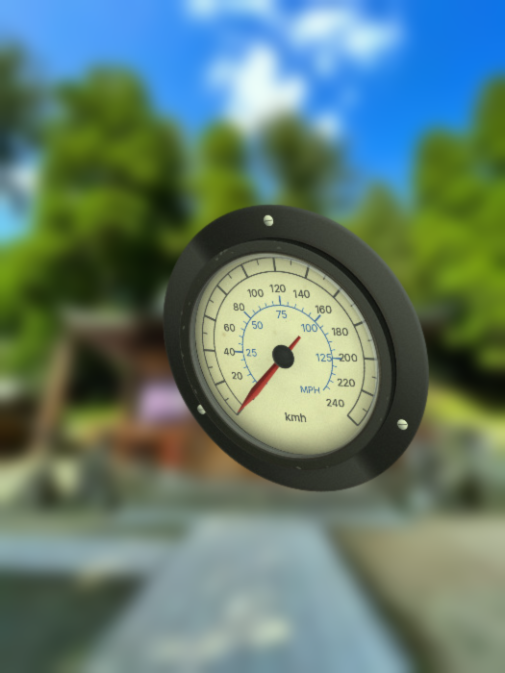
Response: **0** km/h
